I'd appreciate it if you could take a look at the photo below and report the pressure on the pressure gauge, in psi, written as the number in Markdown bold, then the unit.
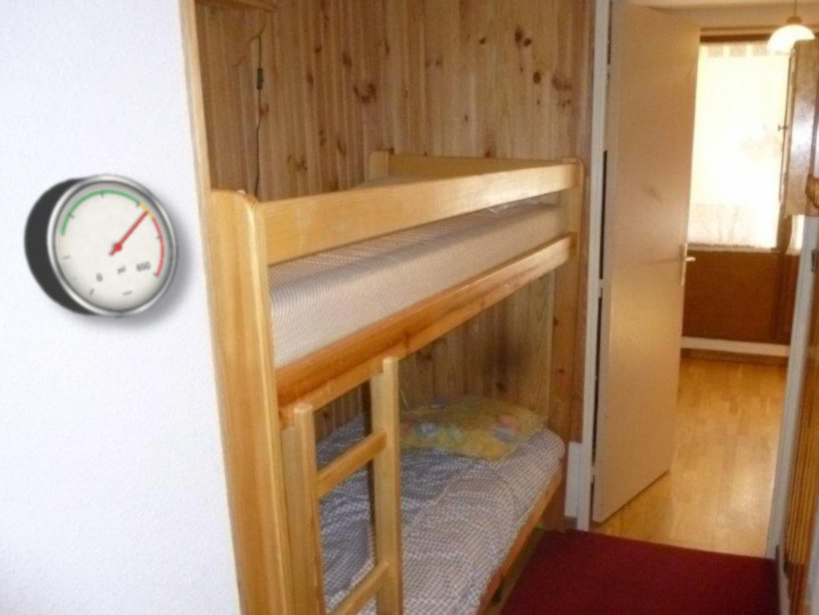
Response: **425** psi
